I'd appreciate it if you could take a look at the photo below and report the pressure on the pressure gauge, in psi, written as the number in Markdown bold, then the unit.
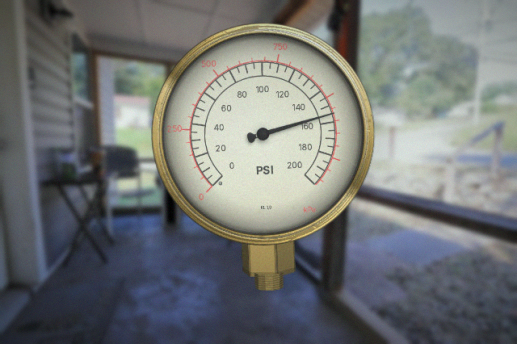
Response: **155** psi
